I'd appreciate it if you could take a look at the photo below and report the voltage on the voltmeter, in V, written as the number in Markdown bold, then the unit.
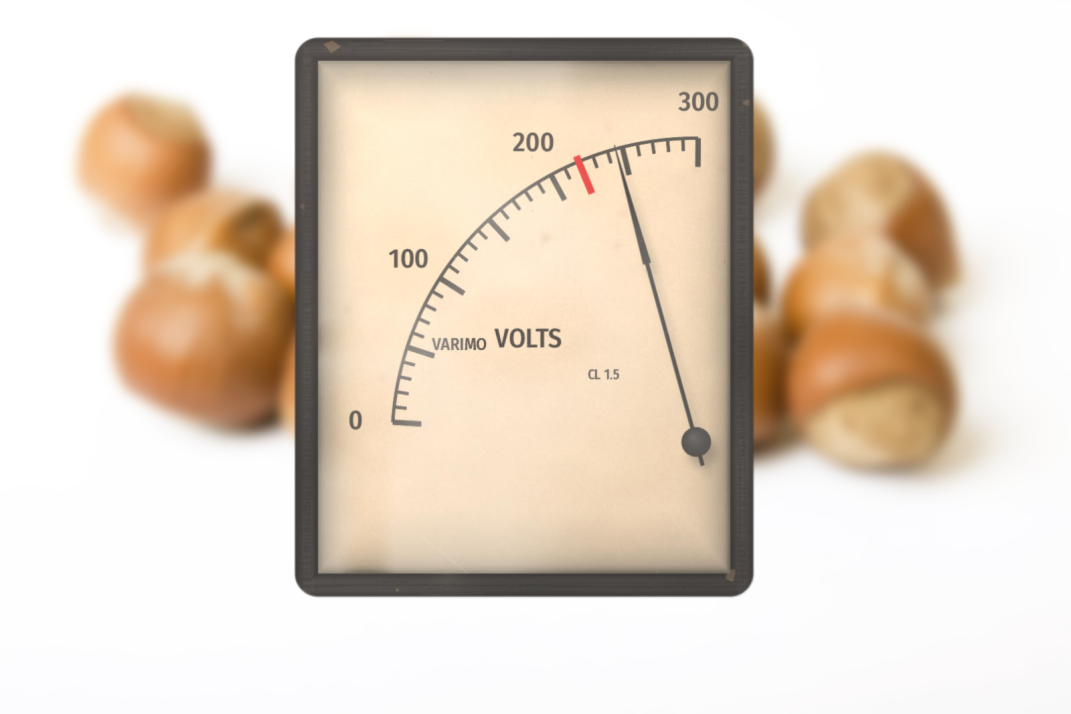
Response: **245** V
